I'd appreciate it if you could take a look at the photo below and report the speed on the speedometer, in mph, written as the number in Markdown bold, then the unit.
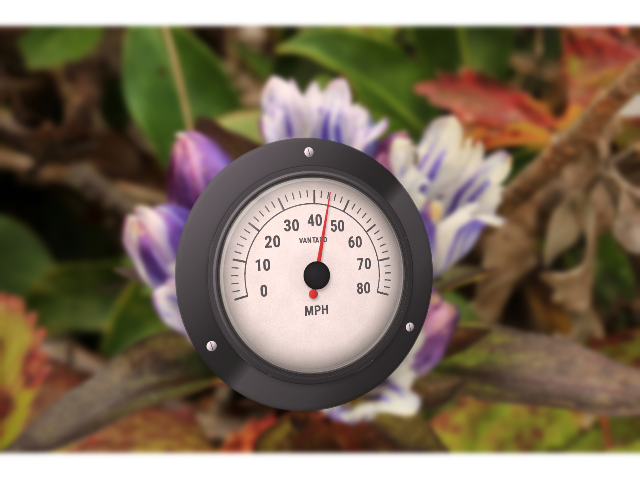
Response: **44** mph
